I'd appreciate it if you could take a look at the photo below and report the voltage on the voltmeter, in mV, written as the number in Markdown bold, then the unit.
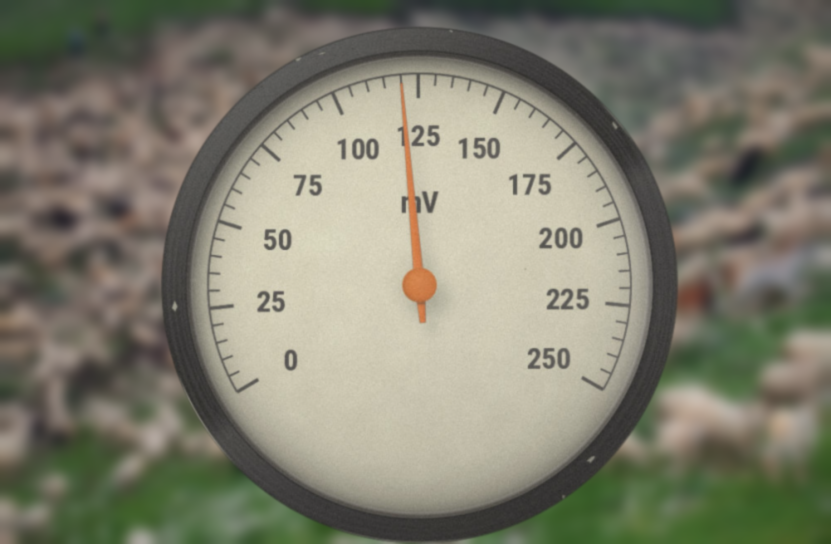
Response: **120** mV
